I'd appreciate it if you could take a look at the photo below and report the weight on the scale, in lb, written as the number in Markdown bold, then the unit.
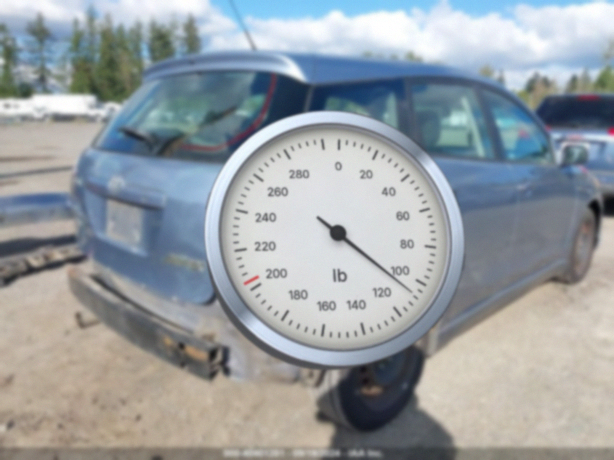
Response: **108** lb
